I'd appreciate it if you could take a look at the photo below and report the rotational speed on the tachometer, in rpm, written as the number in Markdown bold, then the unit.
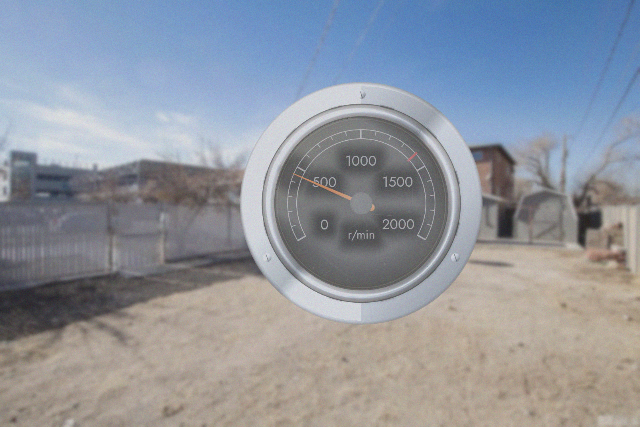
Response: **450** rpm
